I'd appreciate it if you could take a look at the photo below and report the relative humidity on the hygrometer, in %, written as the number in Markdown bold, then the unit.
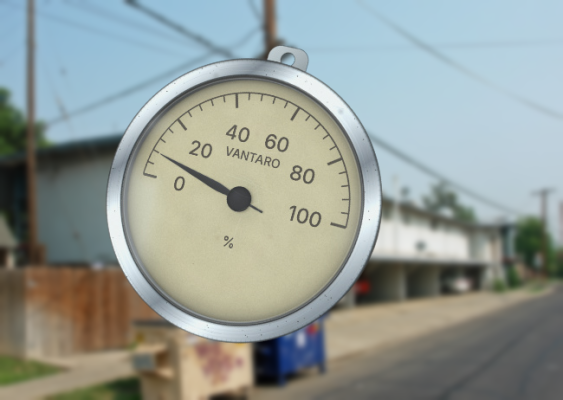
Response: **8** %
